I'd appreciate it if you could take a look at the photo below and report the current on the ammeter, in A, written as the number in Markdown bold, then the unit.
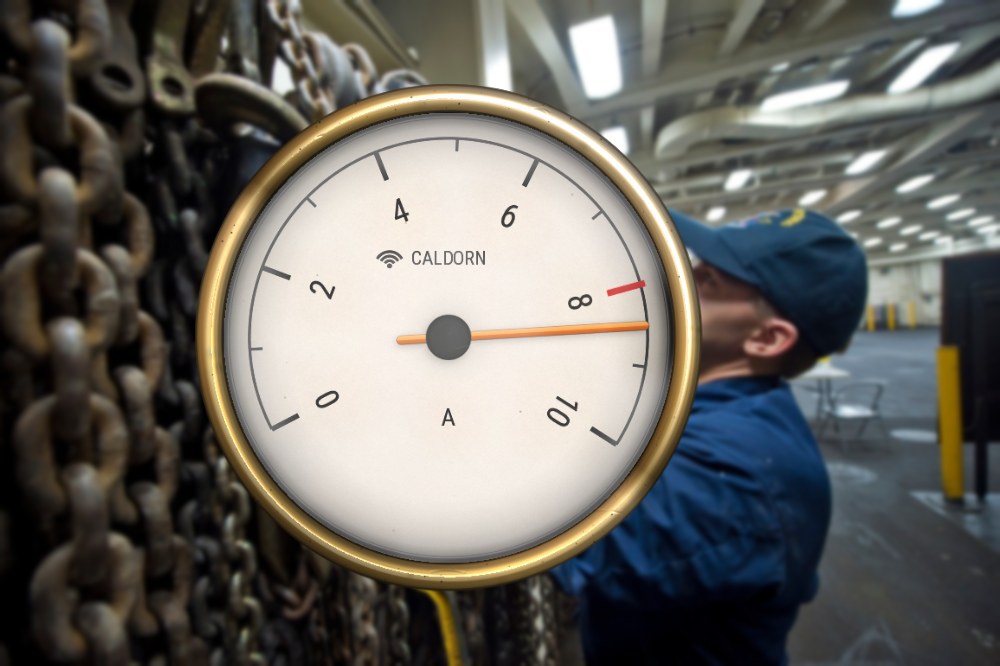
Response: **8.5** A
